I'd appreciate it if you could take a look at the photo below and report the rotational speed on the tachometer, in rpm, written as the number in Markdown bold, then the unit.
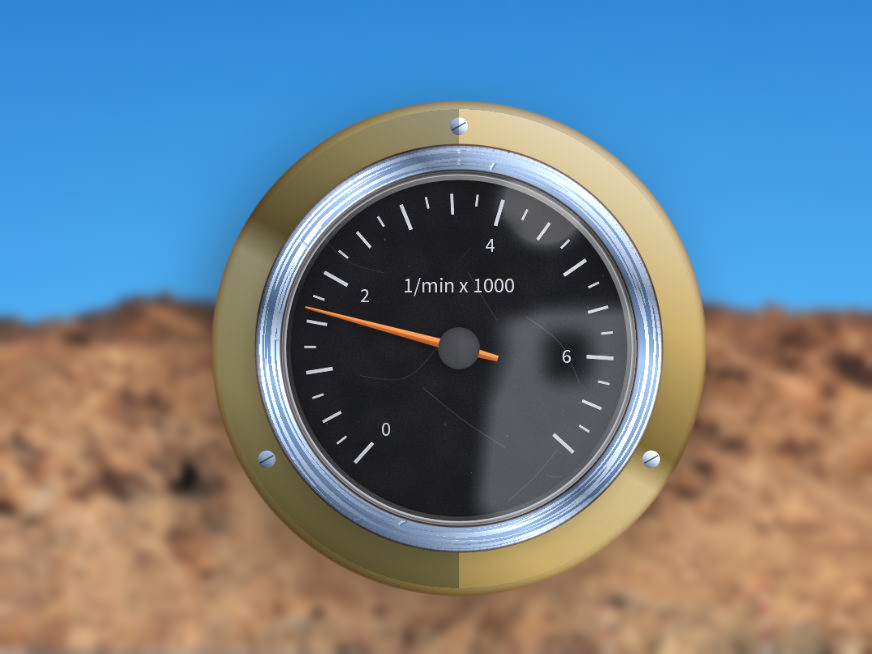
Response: **1625** rpm
